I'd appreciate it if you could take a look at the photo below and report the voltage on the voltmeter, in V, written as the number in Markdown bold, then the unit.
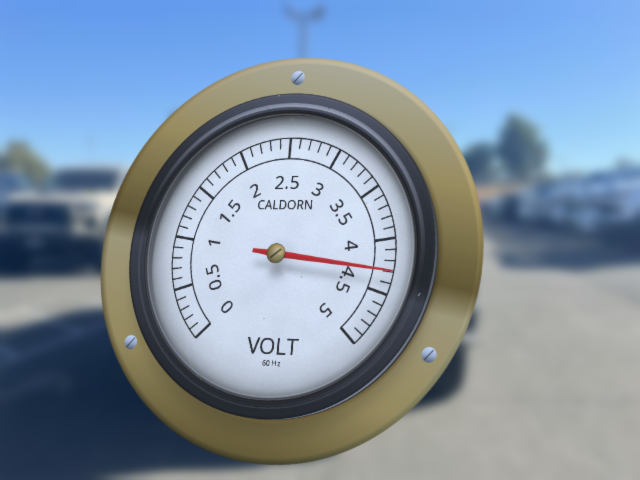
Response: **4.3** V
